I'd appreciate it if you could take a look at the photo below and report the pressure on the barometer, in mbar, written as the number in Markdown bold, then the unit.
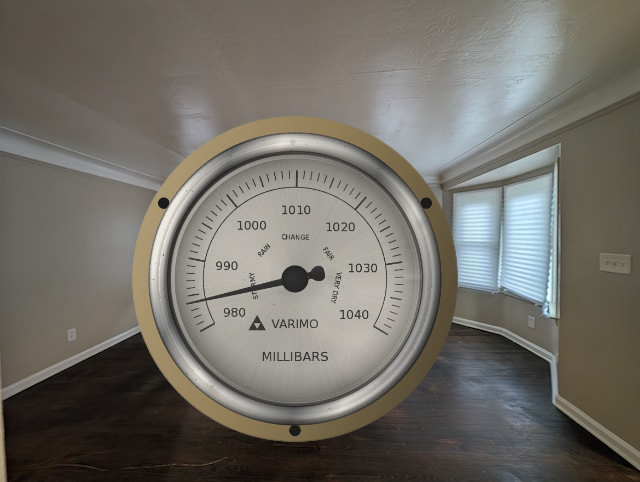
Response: **984** mbar
